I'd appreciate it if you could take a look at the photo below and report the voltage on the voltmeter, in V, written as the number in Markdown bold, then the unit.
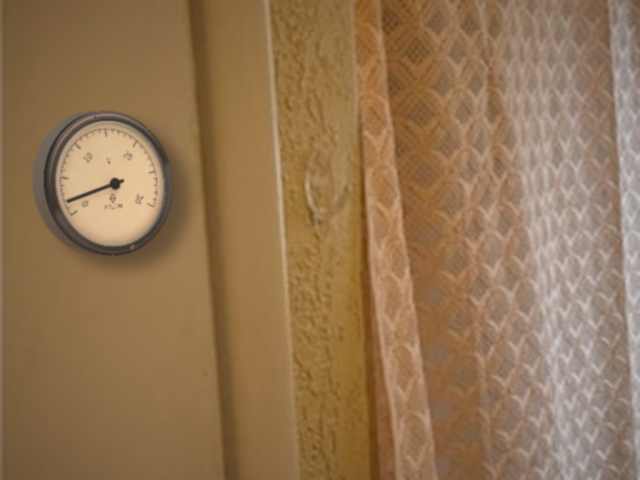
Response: **2** V
